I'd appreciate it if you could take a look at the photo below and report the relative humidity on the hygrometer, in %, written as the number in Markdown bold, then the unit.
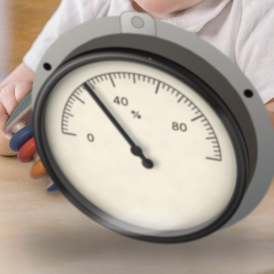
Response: **30** %
